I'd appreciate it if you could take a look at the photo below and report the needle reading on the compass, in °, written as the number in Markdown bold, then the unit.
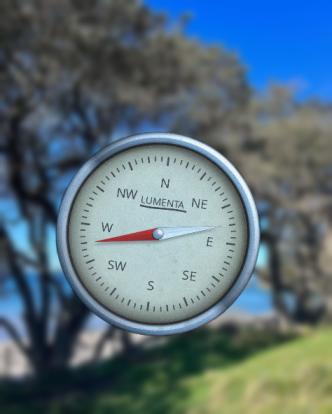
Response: **255** °
